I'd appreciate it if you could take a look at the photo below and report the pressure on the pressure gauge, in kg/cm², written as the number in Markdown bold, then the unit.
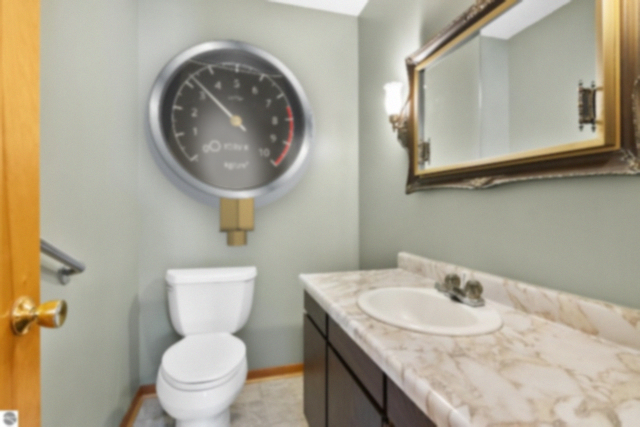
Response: **3.25** kg/cm²
